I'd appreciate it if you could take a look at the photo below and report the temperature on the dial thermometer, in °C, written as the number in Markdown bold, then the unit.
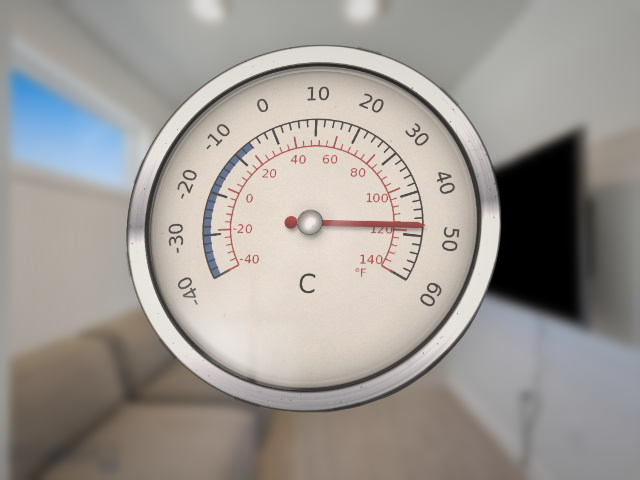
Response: **48** °C
